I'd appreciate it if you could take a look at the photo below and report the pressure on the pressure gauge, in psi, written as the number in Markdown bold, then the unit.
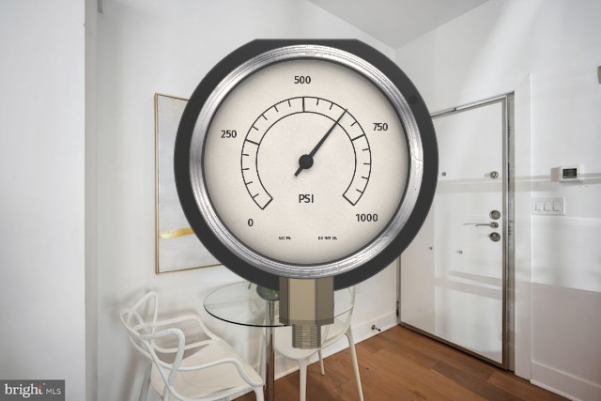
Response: **650** psi
